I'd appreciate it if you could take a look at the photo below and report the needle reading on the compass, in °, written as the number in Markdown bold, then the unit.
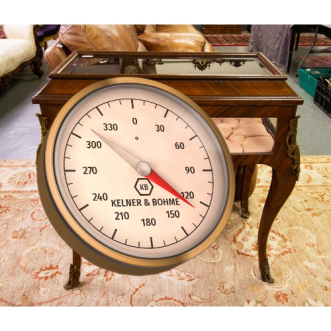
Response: **130** °
